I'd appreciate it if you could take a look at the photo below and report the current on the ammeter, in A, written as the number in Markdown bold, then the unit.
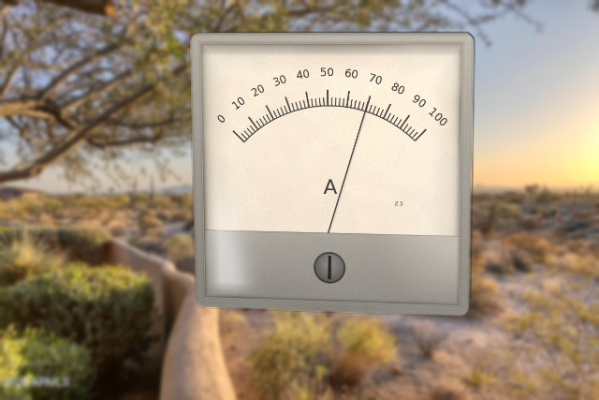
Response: **70** A
